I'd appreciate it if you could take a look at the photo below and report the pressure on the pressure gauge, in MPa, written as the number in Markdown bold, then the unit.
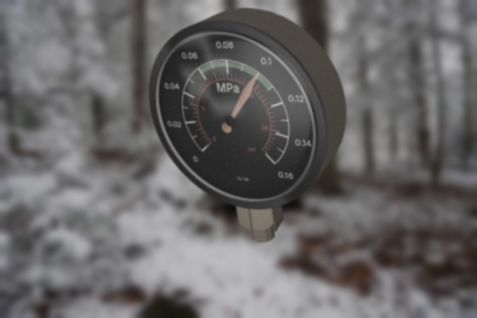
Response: **0.1** MPa
